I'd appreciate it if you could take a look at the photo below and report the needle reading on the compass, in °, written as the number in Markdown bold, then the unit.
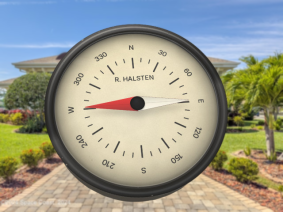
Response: **270** °
